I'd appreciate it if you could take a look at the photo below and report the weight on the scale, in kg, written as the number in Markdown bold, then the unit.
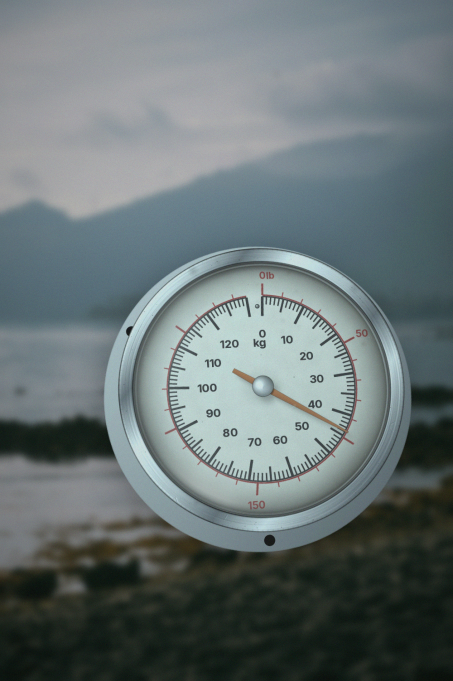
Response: **44** kg
